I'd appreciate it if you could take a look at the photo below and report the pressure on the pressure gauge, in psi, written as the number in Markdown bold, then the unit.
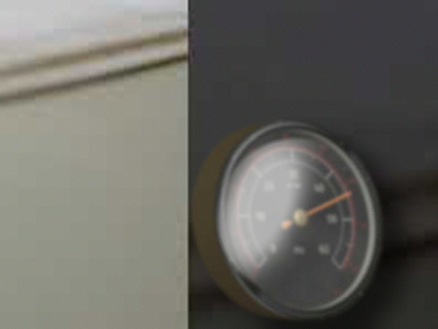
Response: **45** psi
